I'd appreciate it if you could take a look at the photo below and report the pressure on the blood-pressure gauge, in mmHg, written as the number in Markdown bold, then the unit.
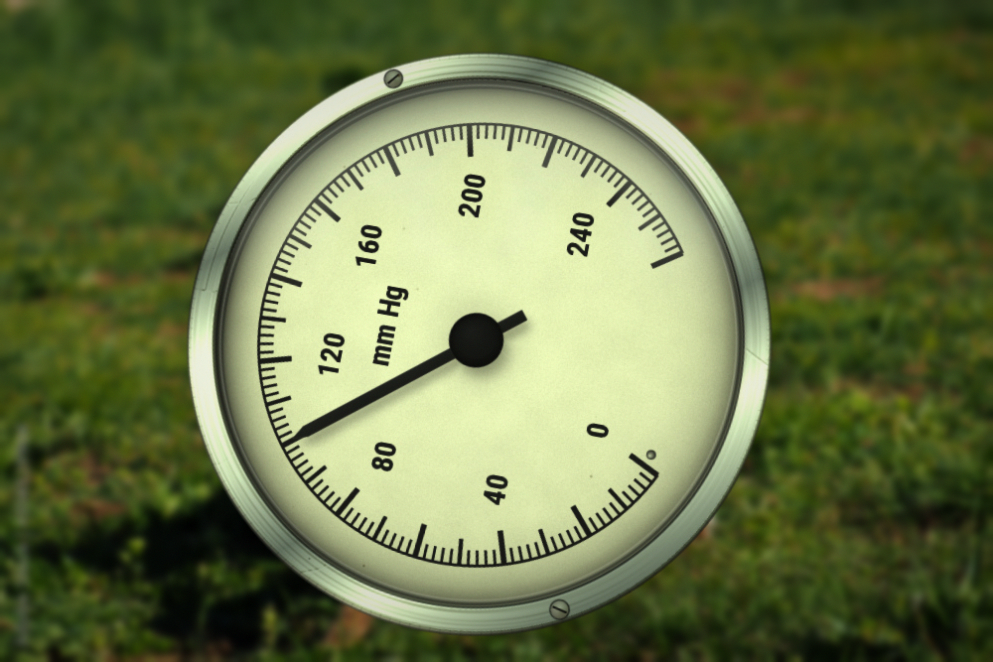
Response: **100** mmHg
